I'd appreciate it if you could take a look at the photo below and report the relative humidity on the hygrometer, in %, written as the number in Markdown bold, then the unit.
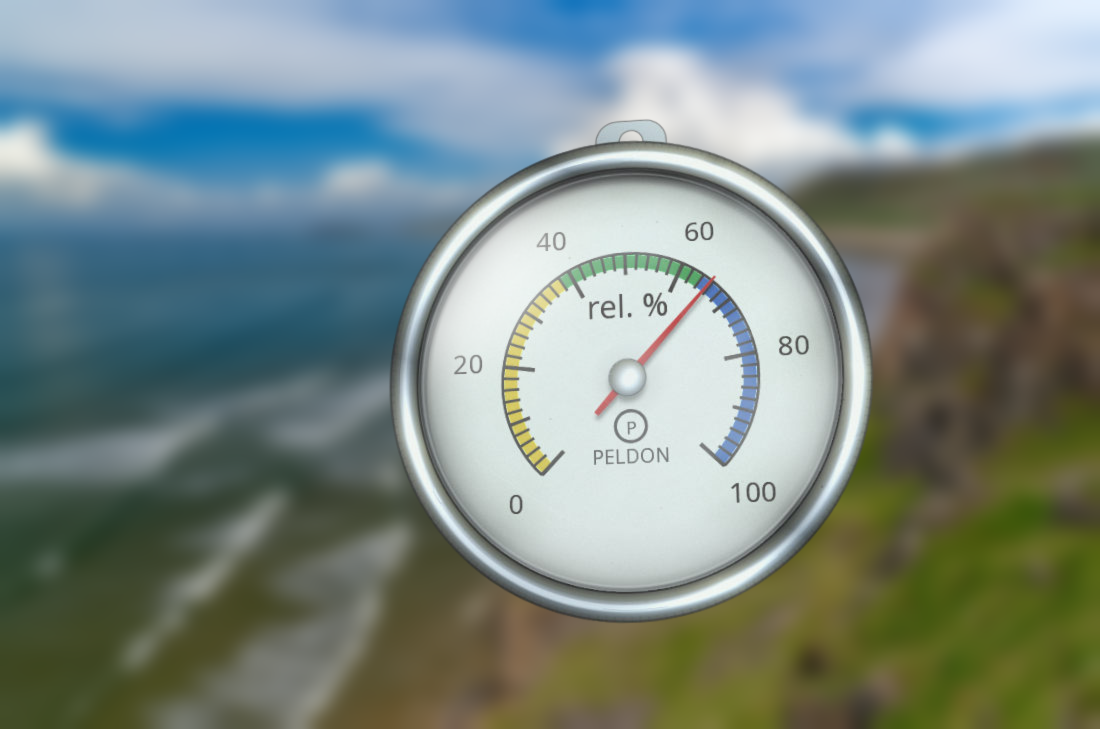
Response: **66** %
